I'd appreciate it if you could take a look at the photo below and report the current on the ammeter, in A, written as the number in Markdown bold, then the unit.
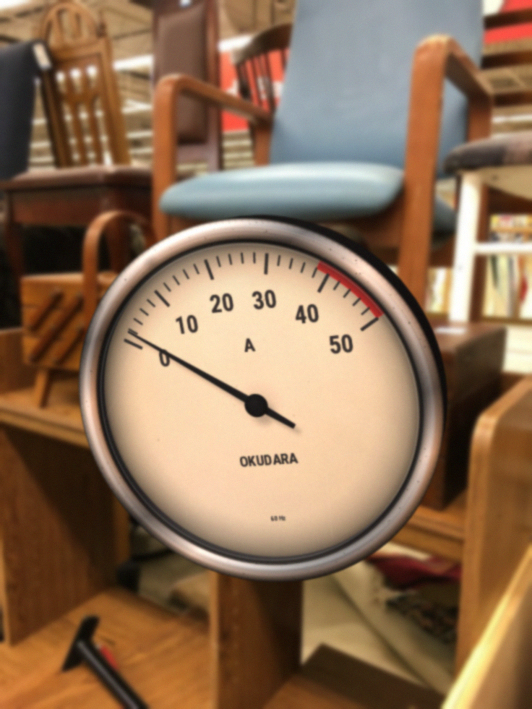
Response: **2** A
